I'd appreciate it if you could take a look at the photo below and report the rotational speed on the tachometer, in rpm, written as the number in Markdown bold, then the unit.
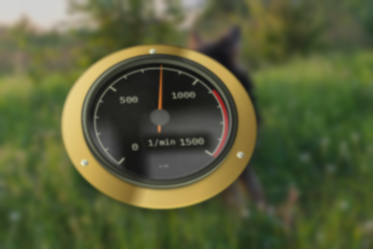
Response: **800** rpm
